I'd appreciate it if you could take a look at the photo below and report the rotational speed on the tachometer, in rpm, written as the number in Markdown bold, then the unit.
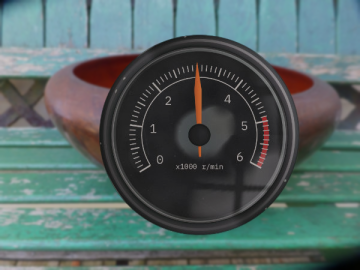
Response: **3000** rpm
